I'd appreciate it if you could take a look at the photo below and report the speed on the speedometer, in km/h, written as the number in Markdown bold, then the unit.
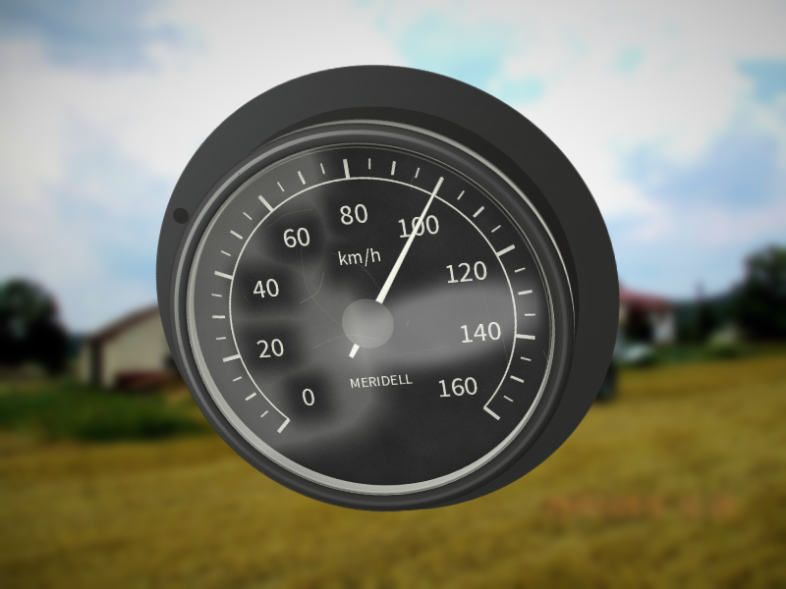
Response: **100** km/h
